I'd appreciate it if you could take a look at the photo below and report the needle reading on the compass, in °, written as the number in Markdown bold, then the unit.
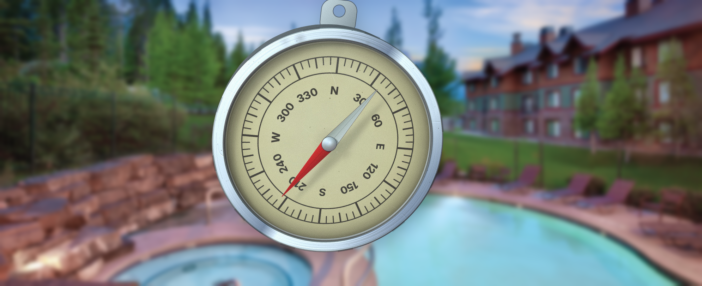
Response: **215** °
